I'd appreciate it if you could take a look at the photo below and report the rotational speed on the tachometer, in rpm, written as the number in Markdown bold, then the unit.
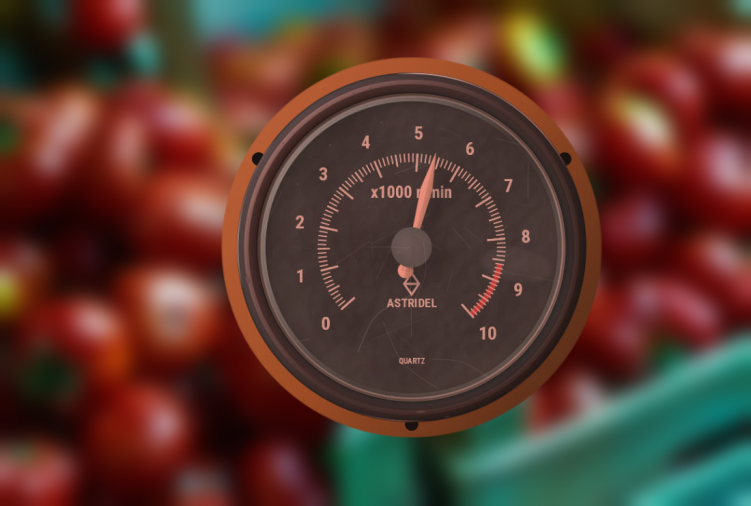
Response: **5400** rpm
